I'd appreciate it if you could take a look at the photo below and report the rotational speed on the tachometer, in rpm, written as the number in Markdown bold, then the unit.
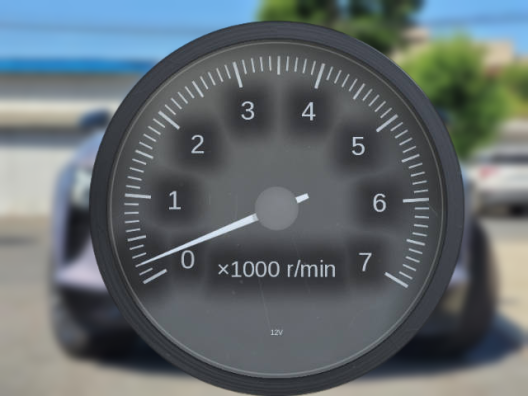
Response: **200** rpm
